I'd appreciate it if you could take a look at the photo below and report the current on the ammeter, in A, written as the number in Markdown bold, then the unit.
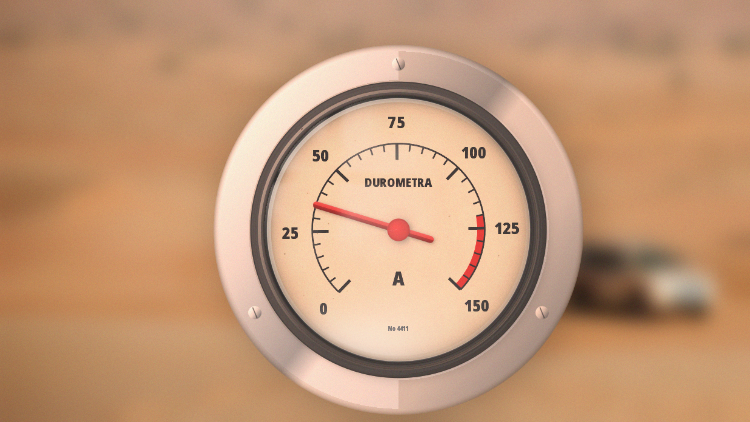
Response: **35** A
